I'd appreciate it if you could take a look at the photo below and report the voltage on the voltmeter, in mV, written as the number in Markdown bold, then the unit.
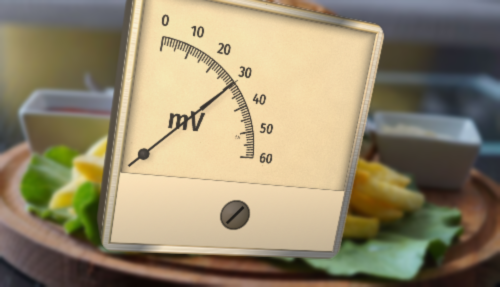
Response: **30** mV
